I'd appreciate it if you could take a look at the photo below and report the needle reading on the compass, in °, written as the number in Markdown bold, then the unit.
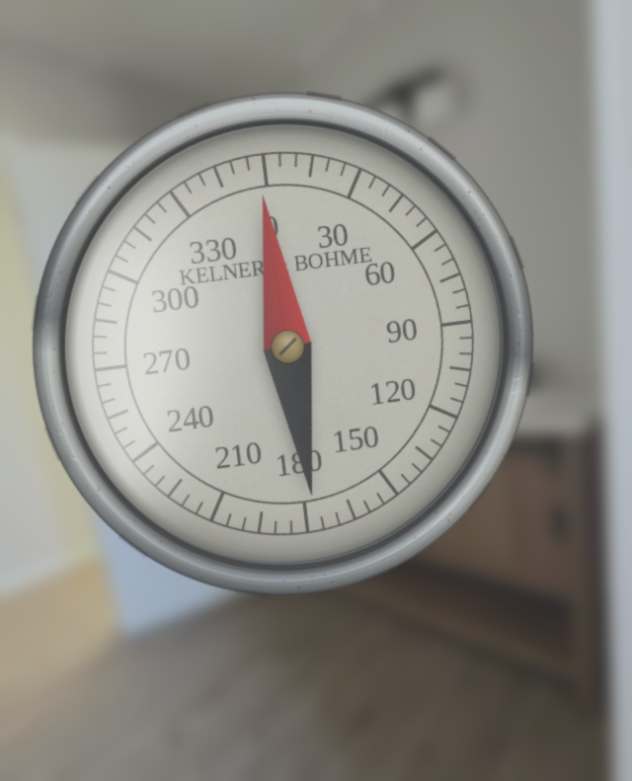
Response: **357.5** °
